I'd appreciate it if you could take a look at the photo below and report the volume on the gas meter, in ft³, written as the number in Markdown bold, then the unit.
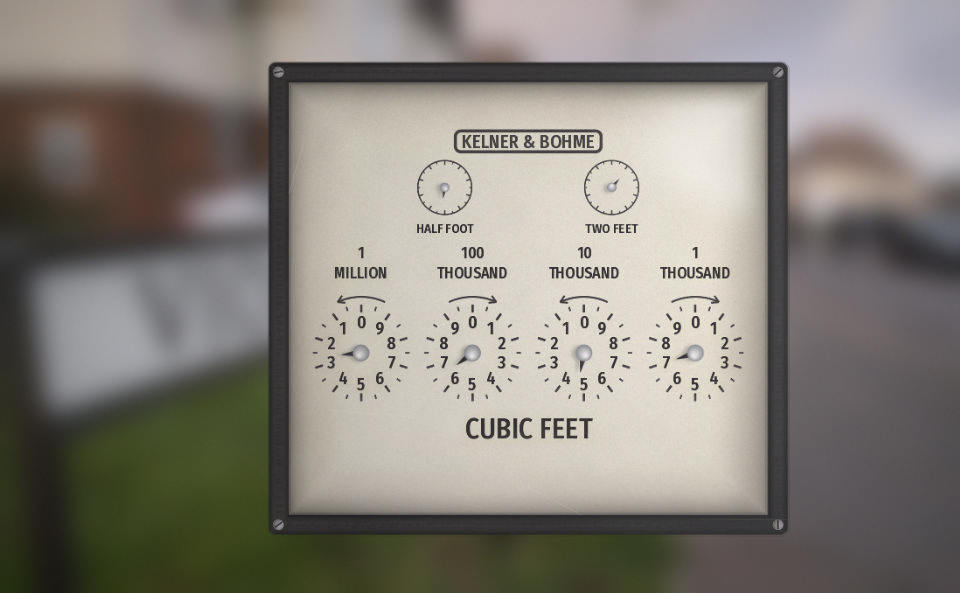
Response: **264700** ft³
